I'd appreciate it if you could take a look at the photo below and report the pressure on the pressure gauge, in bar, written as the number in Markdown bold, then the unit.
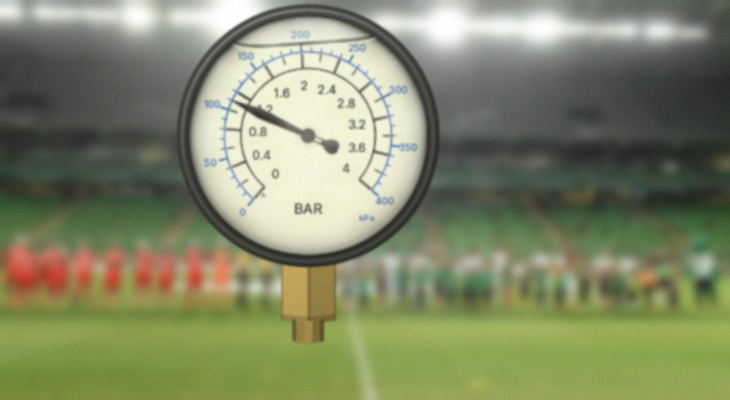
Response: **1.1** bar
